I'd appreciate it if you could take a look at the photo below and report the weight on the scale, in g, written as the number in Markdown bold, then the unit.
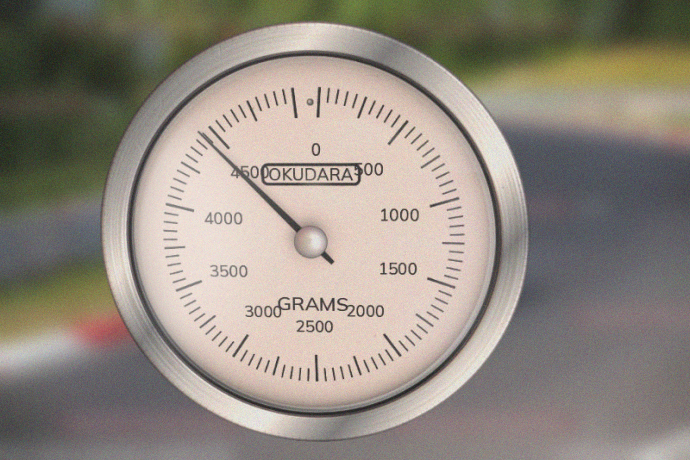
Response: **4450** g
